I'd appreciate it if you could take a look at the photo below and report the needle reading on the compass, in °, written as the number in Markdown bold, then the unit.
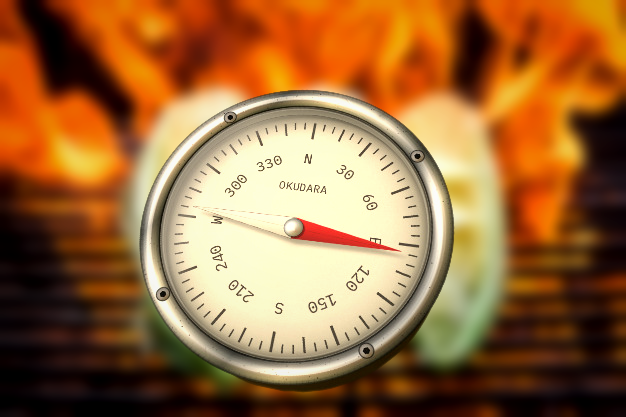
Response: **95** °
